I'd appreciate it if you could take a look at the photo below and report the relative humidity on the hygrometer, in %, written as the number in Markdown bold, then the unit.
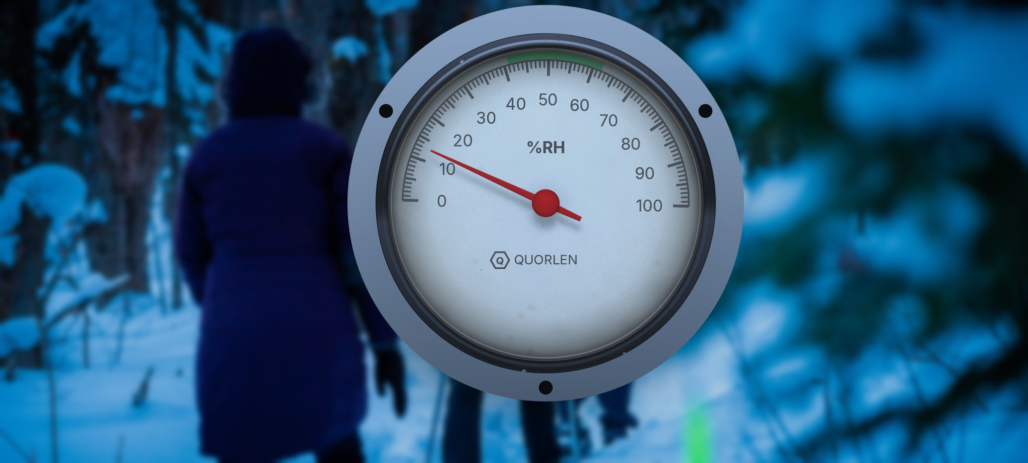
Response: **13** %
